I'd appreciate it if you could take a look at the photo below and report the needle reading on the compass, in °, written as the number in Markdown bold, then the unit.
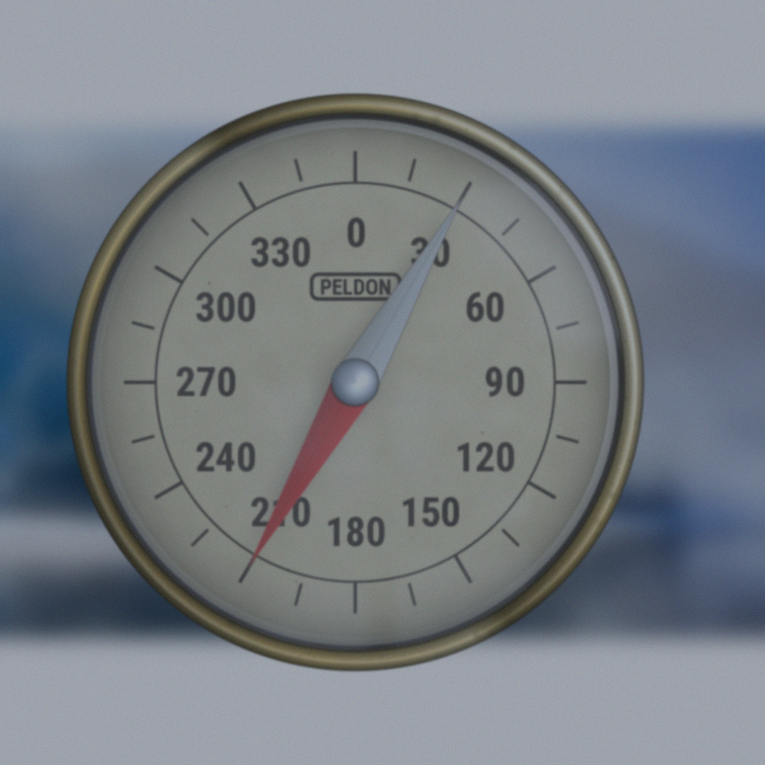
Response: **210** °
